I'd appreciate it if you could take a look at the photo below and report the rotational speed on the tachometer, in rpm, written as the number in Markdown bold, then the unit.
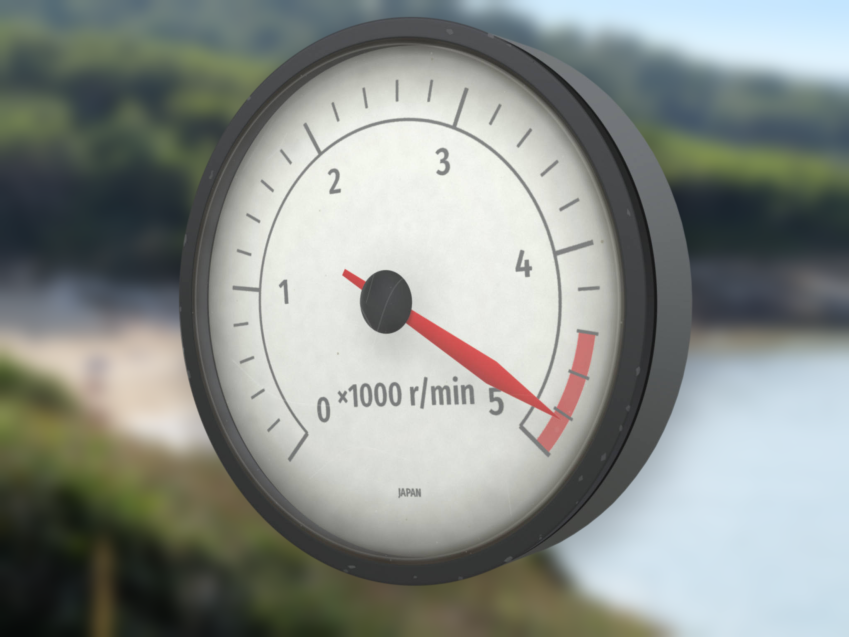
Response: **4800** rpm
